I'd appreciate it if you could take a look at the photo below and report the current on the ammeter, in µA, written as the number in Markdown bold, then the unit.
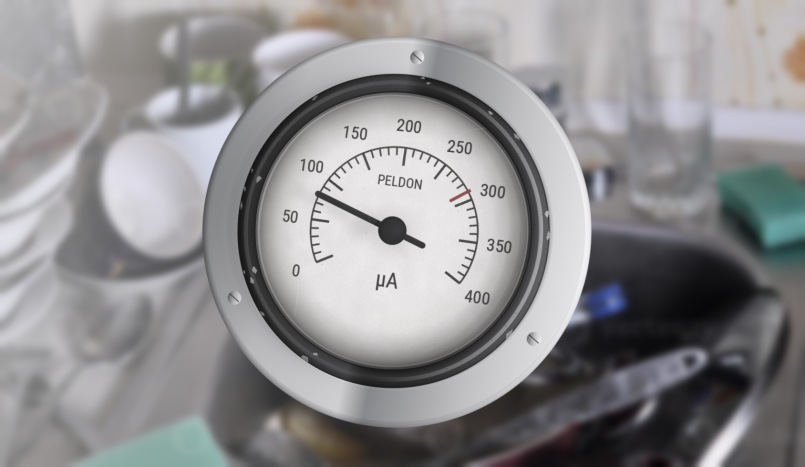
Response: **80** µA
